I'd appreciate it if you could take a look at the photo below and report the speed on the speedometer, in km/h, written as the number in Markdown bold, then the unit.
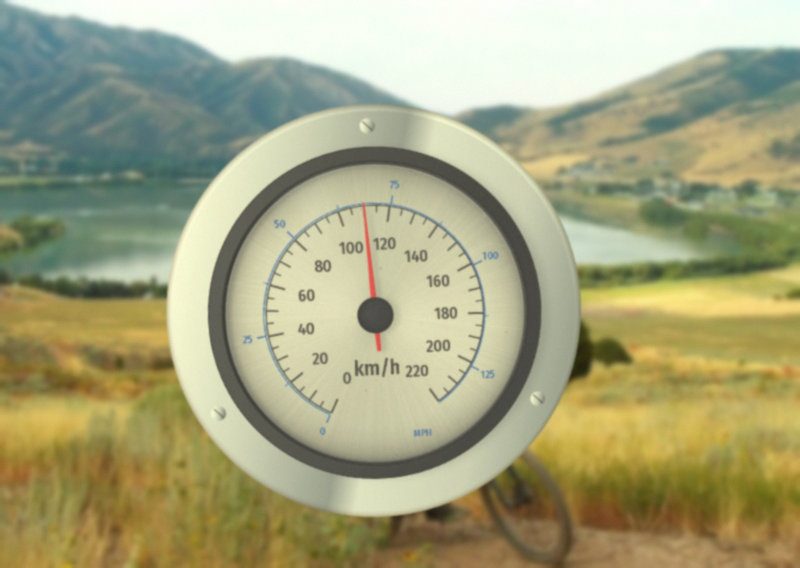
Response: **110** km/h
